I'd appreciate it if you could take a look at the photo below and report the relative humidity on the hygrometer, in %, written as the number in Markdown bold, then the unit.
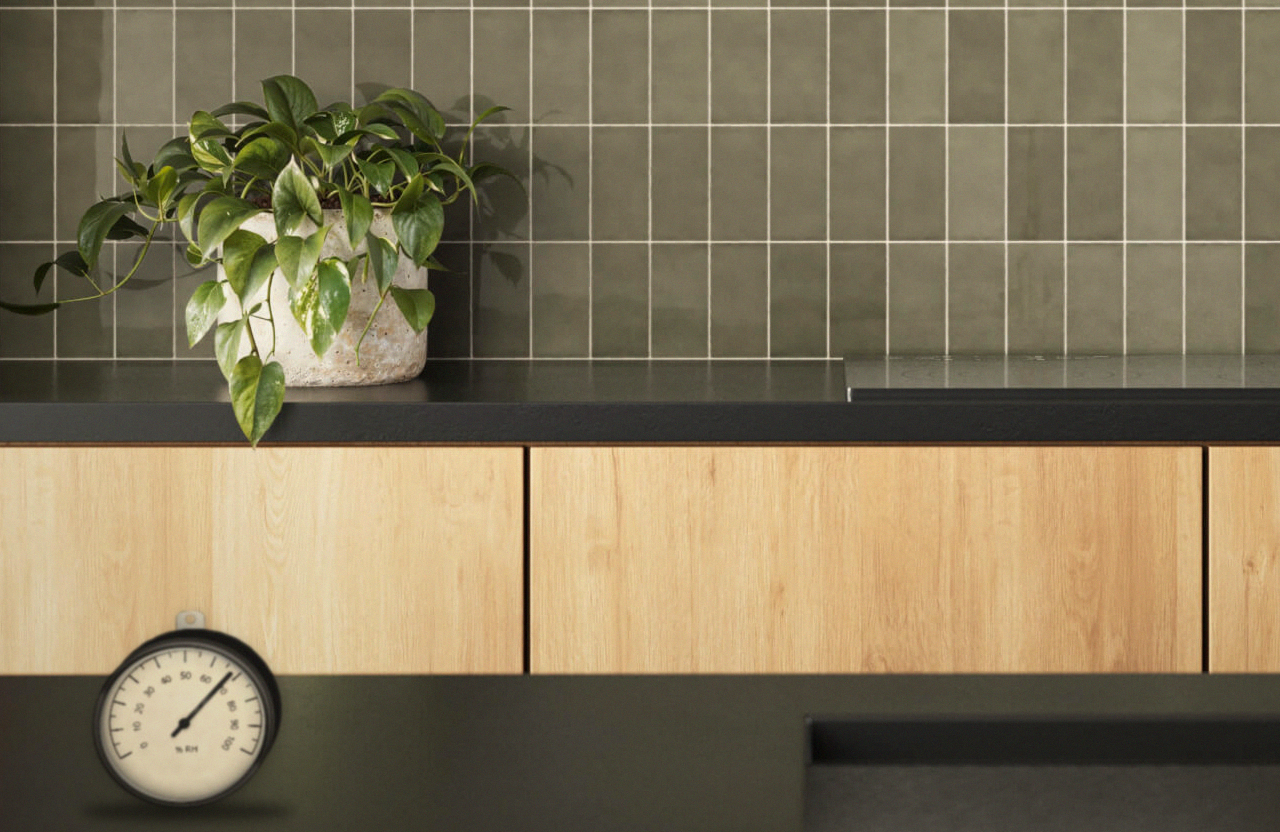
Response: **67.5** %
